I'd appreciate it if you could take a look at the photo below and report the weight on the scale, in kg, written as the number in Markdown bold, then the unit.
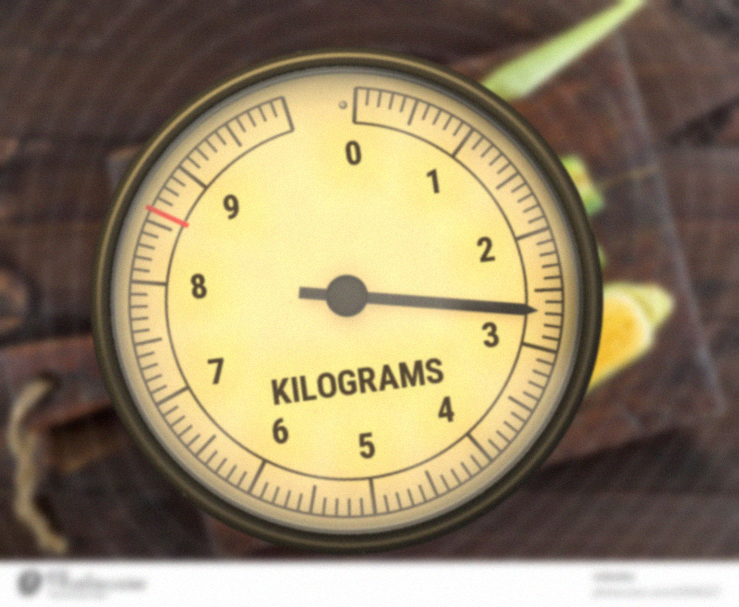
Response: **2.7** kg
